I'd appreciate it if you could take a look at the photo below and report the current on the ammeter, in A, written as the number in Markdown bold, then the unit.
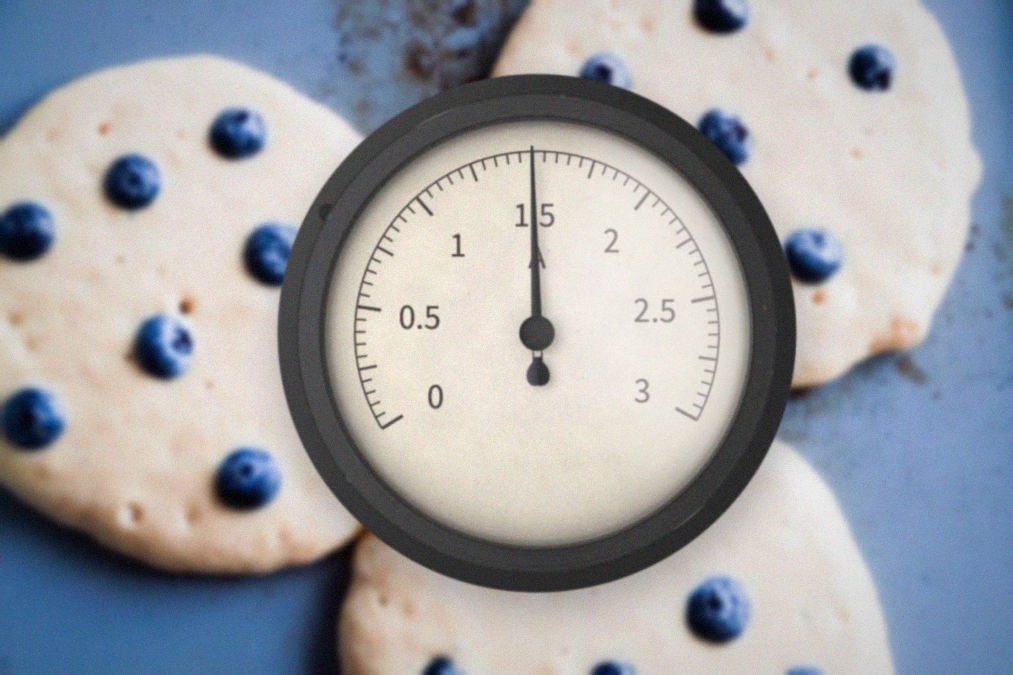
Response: **1.5** A
